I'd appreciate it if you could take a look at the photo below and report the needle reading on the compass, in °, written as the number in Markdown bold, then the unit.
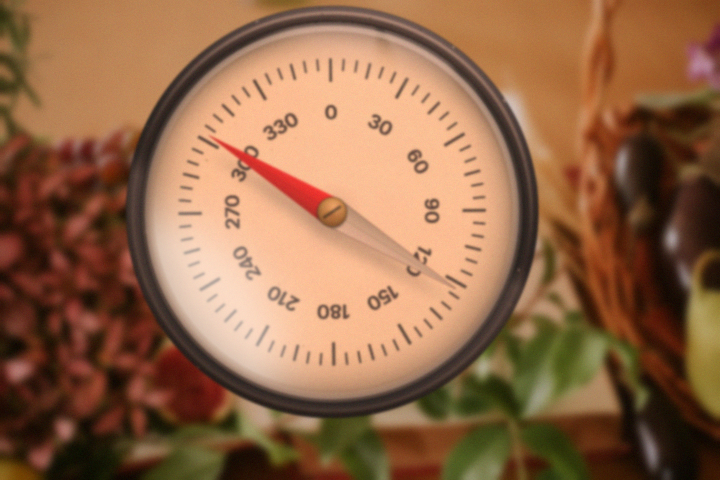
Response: **302.5** °
